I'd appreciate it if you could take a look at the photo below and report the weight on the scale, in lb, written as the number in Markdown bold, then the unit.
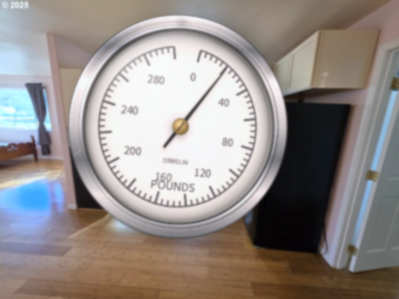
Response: **20** lb
